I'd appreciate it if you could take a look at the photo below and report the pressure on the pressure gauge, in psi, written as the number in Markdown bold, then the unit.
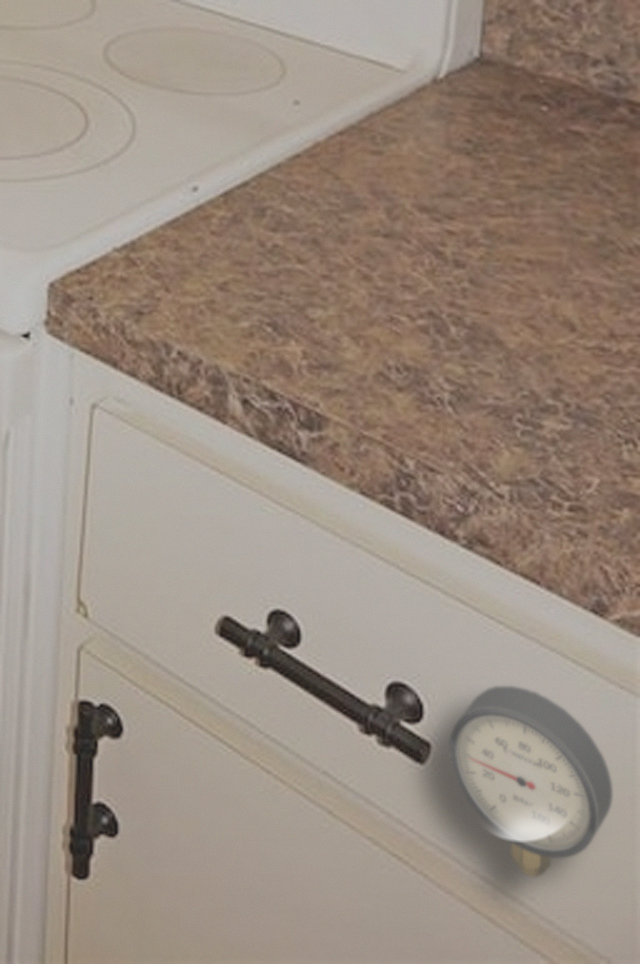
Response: **30** psi
